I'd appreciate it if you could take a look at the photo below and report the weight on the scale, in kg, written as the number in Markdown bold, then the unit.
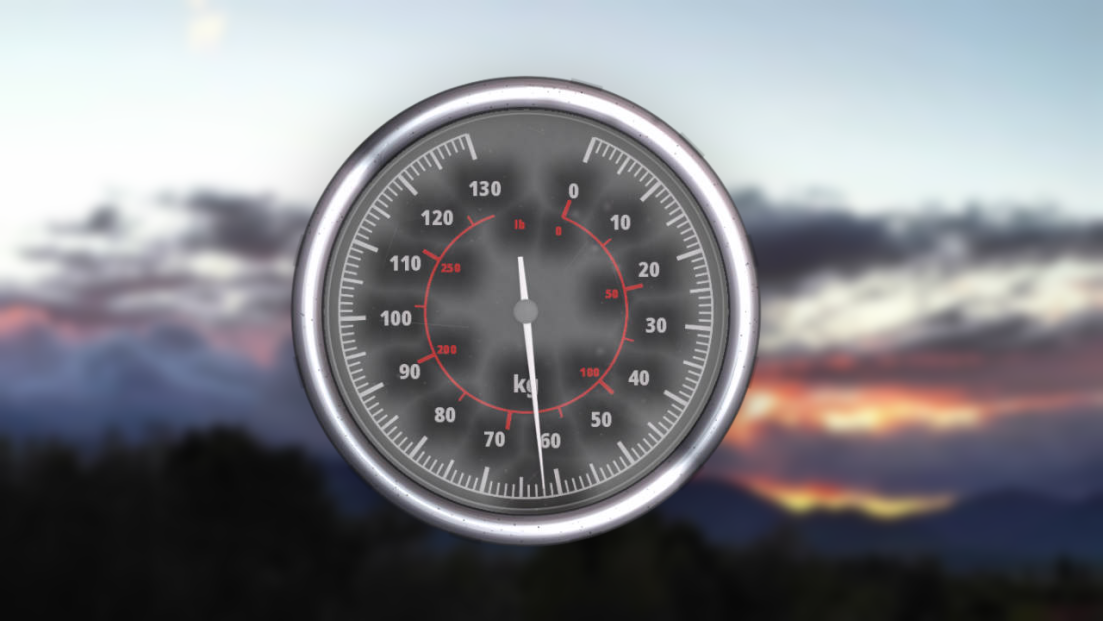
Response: **62** kg
